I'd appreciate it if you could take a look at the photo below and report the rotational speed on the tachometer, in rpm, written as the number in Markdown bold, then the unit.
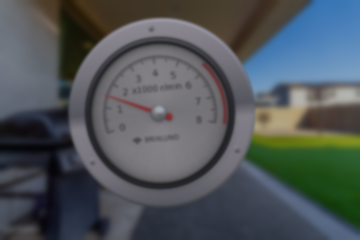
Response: **1500** rpm
